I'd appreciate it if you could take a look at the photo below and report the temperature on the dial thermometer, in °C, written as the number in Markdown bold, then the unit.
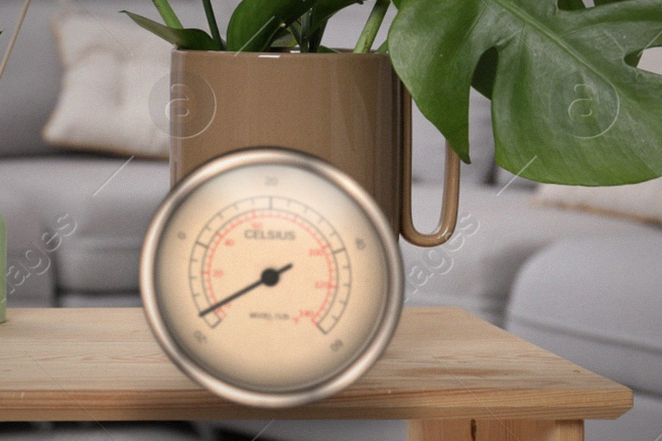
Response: **-16** °C
